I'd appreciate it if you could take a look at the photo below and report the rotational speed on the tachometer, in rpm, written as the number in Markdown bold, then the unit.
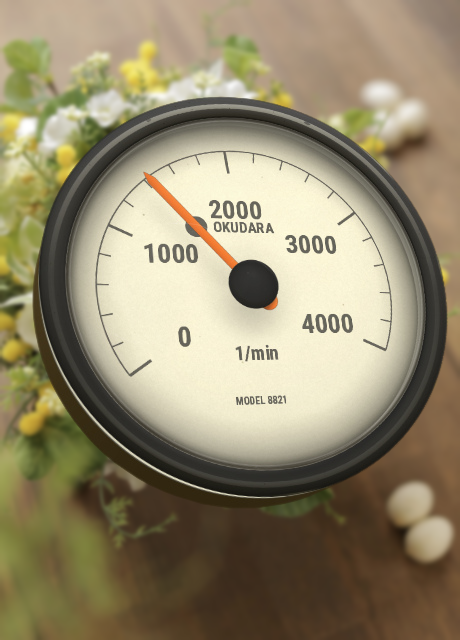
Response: **1400** rpm
